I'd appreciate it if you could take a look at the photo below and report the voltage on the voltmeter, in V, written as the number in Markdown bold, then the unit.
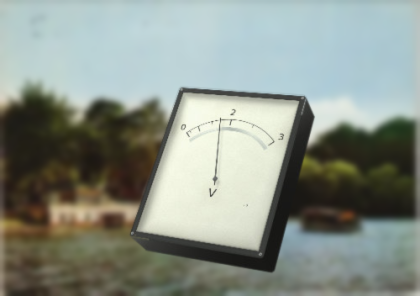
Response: **1.75** V
